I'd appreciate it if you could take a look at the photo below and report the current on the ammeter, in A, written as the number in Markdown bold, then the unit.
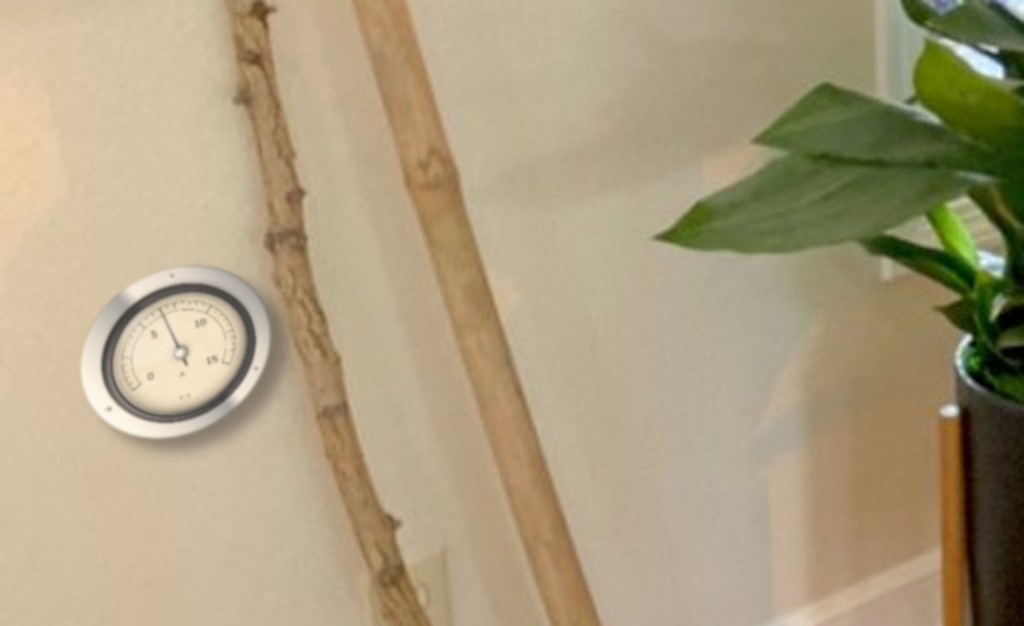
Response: **6.5** A
